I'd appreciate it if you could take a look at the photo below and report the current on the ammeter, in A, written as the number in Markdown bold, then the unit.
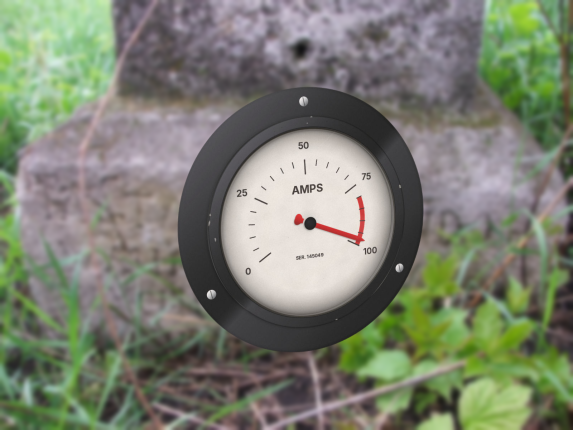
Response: **97.5** A
